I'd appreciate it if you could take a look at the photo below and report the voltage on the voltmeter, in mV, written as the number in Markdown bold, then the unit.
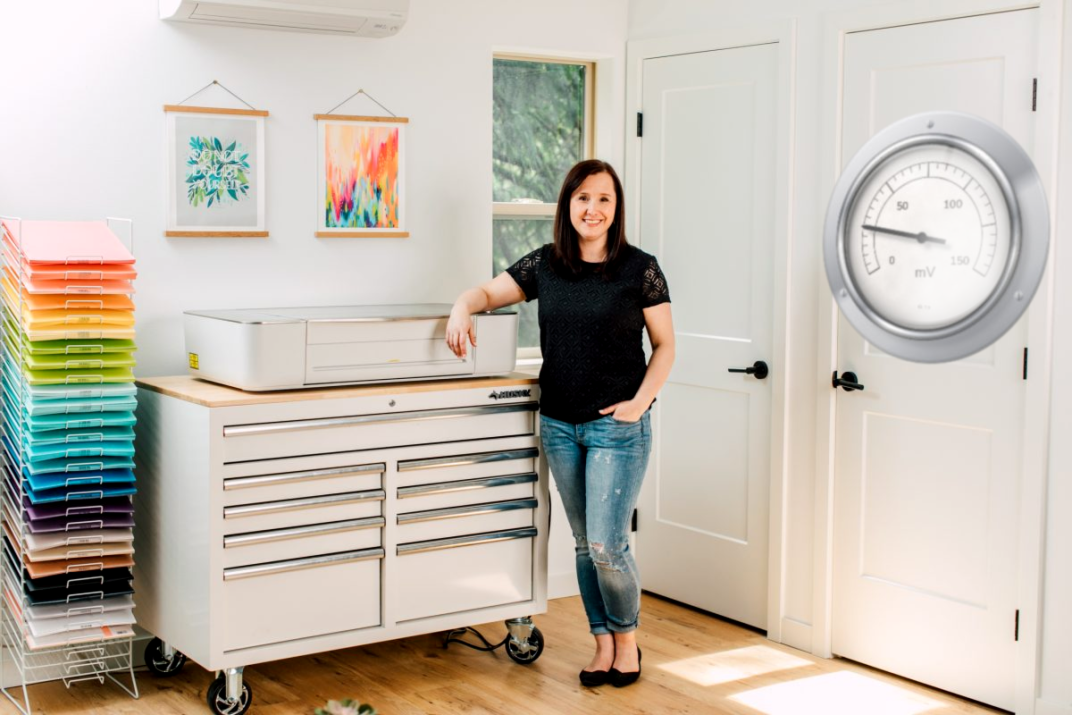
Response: **25** mV
